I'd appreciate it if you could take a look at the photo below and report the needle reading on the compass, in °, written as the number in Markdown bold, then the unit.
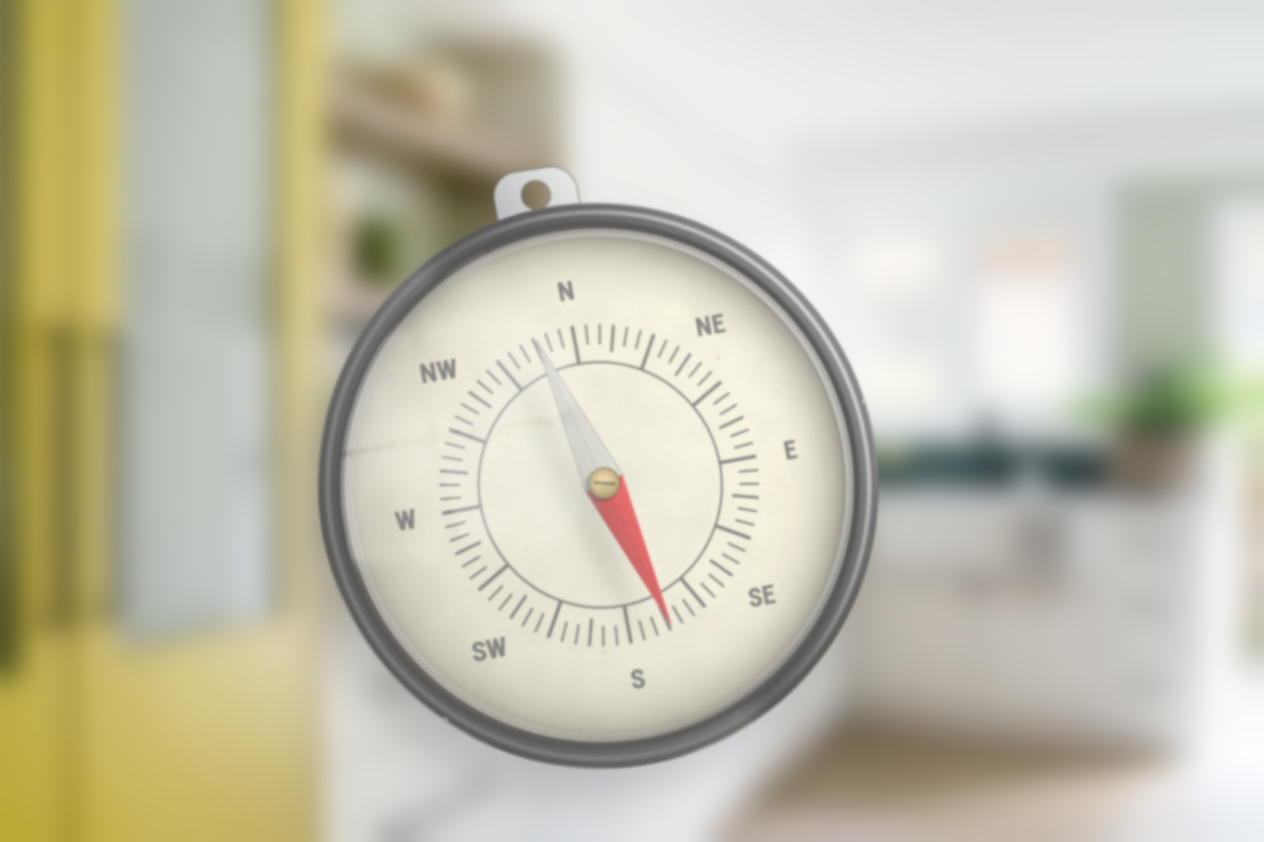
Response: **165** °
